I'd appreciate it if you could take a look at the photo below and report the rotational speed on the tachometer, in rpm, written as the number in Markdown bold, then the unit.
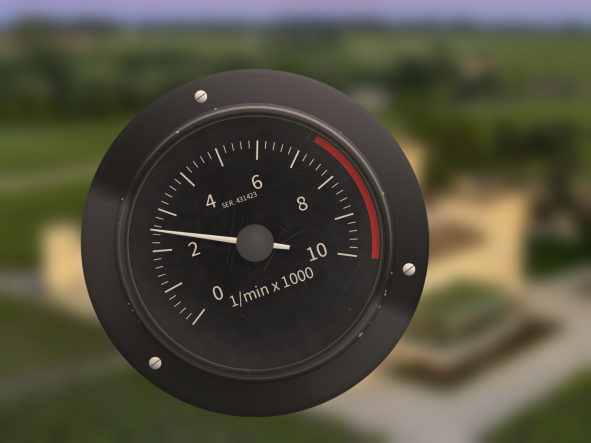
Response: **2500** rpm
